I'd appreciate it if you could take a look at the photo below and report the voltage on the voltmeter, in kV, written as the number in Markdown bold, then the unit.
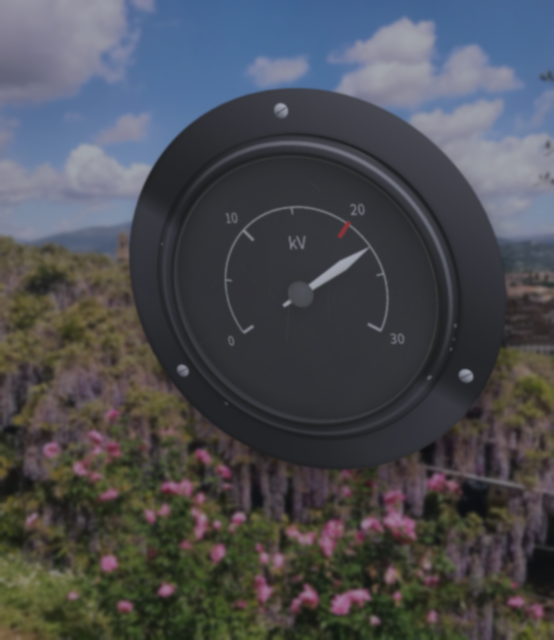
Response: **22.5** kV
